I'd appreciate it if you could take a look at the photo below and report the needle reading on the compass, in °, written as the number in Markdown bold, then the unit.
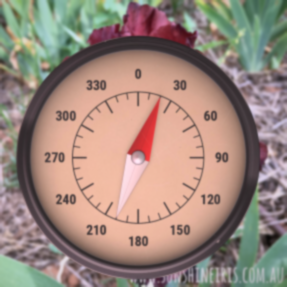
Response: **20** °
